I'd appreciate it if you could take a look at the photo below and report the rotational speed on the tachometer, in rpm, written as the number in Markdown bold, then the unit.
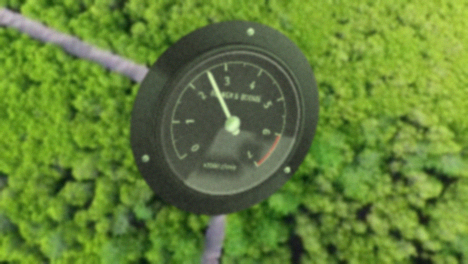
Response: **2500** rpm
